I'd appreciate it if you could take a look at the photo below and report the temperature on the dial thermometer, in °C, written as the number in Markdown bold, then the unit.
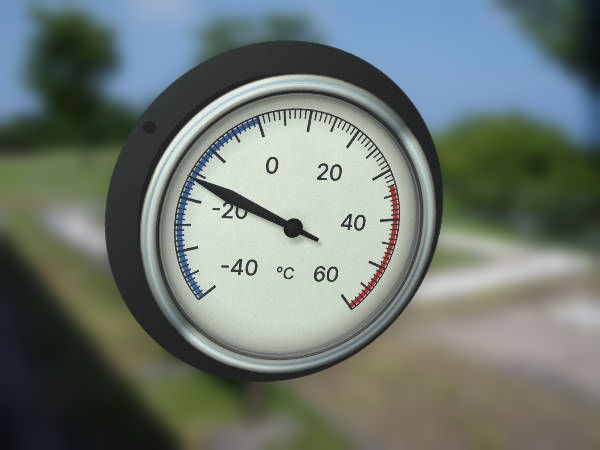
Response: **-16** °C
